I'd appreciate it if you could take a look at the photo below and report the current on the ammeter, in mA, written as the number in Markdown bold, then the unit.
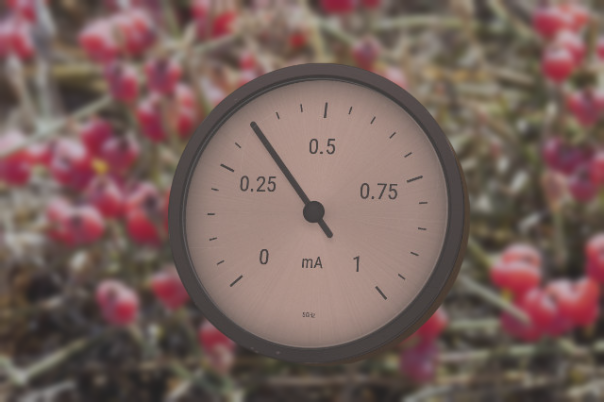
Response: **0.35** mA
